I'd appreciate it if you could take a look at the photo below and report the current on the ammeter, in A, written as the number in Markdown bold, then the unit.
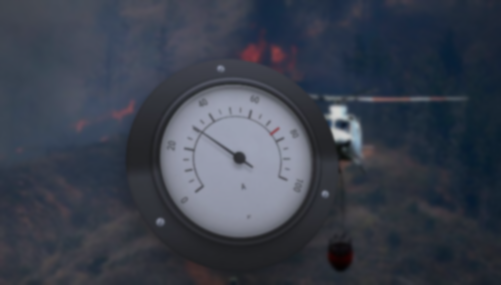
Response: **30** A
